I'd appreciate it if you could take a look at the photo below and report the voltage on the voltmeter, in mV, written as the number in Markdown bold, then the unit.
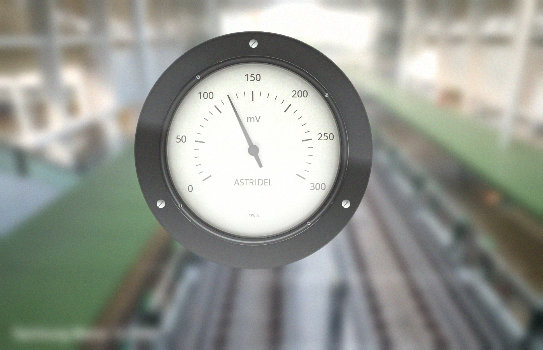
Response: **120** mV
